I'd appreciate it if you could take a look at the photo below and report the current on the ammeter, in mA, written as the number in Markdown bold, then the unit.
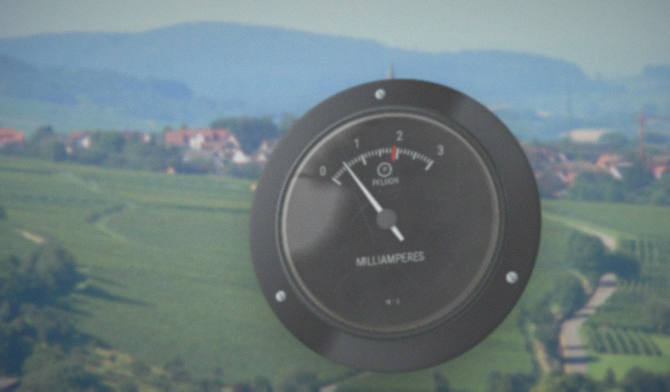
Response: **0.5** mA
